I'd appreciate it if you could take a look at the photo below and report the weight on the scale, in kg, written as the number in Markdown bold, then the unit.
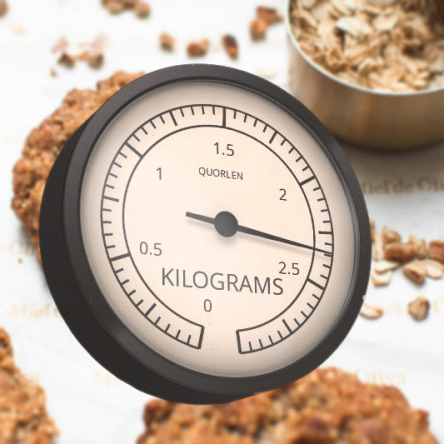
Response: **2.35** kg
